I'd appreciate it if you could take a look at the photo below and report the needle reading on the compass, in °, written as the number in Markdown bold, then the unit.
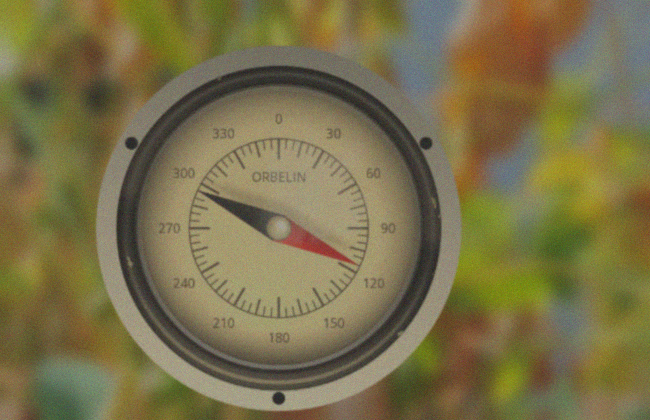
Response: **115** °
